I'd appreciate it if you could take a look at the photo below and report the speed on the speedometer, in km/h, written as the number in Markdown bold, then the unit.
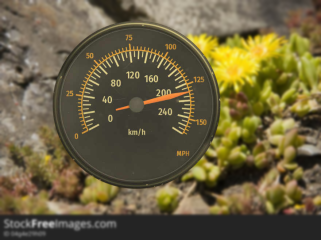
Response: **210** km/h
